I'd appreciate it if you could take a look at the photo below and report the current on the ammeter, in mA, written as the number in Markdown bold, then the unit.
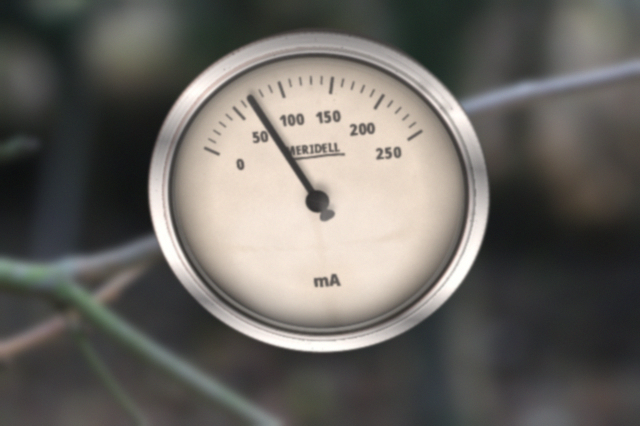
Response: **70** mA
